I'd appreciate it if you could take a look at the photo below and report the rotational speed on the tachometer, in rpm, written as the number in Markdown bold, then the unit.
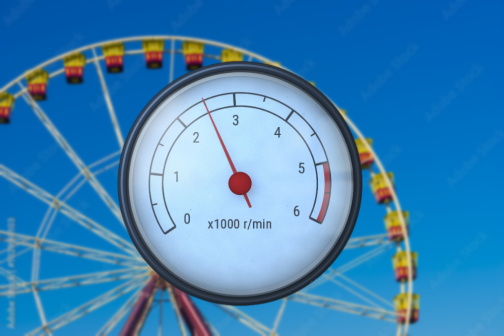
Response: **2500** rpm
